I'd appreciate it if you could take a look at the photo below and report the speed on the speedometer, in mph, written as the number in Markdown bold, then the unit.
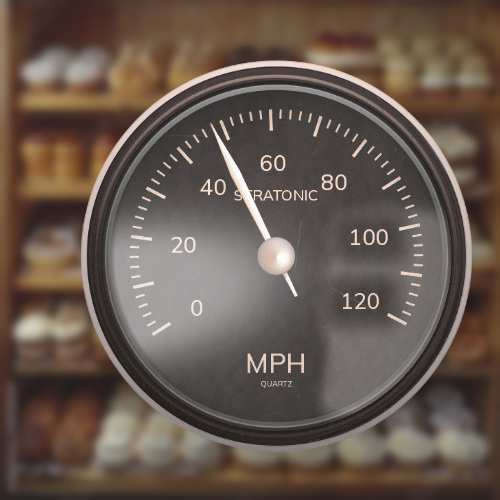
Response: **48** mph
